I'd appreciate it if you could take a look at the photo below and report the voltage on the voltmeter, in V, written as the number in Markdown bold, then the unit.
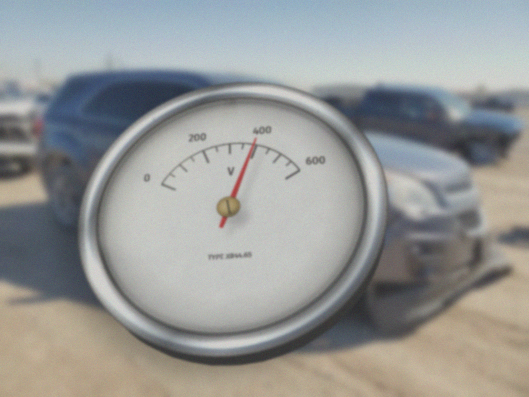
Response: **400** V
